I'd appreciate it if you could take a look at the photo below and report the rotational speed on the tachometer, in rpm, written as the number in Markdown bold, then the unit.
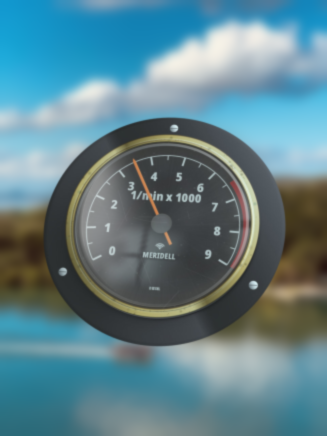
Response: **3500** rpm
